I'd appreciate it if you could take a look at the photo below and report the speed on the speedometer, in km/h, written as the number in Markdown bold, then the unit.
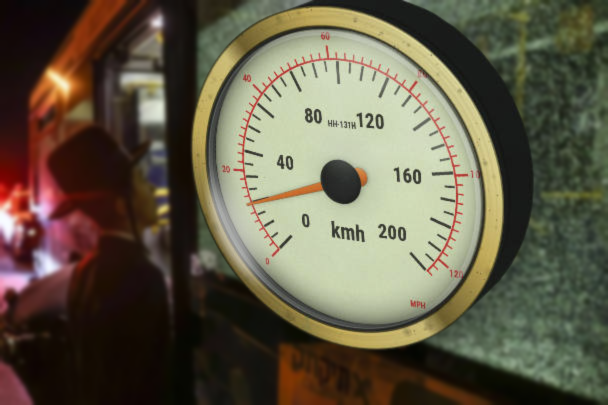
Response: **20** km/h
